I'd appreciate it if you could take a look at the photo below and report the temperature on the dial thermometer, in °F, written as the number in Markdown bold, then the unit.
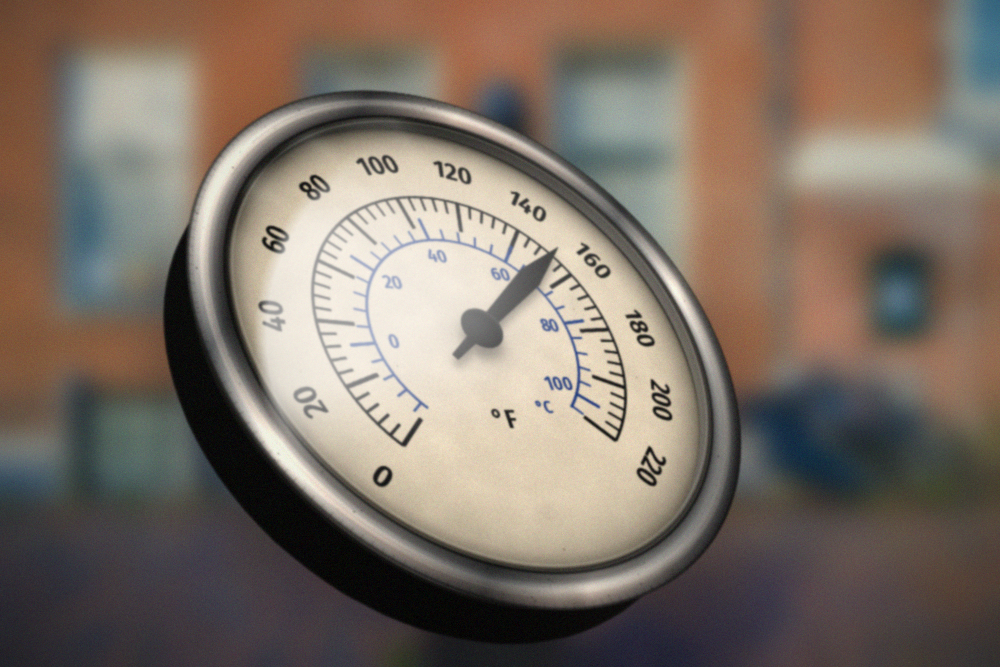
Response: **152** °F
